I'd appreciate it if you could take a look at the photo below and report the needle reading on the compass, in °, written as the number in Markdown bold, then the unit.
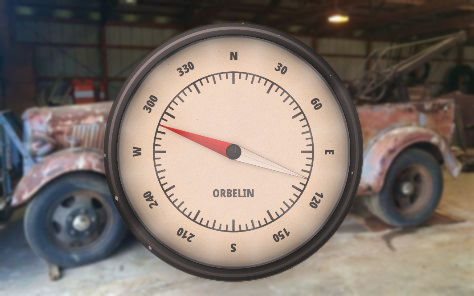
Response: **290** °
